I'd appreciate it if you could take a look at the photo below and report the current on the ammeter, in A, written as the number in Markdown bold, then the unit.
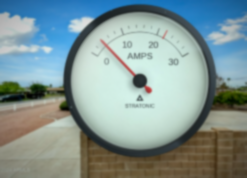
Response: **4** A
